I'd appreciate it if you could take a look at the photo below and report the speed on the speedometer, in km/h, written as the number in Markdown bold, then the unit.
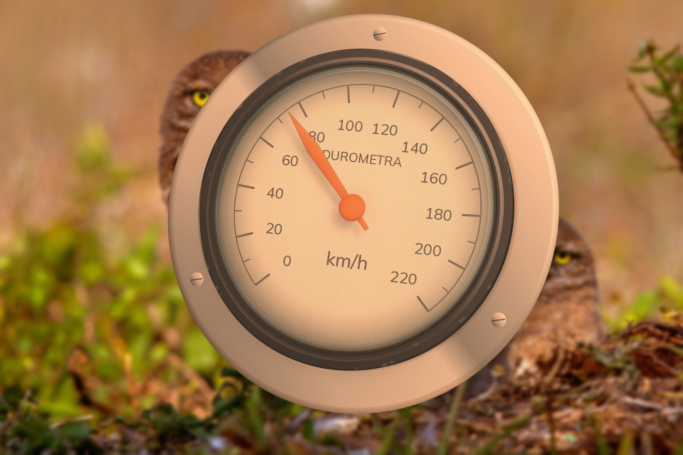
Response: **75** km/h
